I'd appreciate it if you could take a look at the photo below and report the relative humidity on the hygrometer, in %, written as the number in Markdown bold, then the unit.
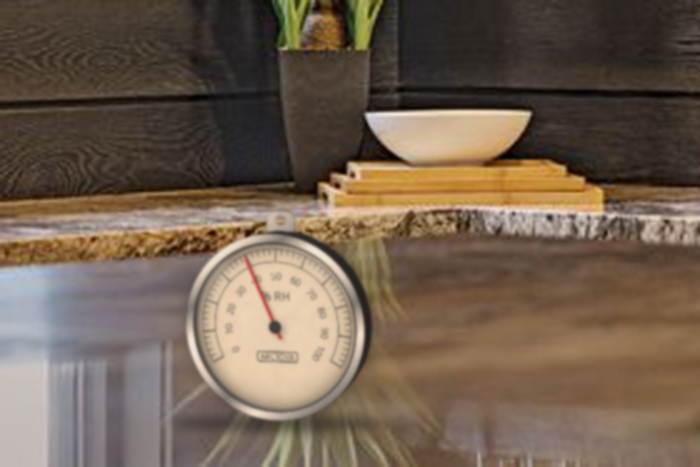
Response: **40** %
